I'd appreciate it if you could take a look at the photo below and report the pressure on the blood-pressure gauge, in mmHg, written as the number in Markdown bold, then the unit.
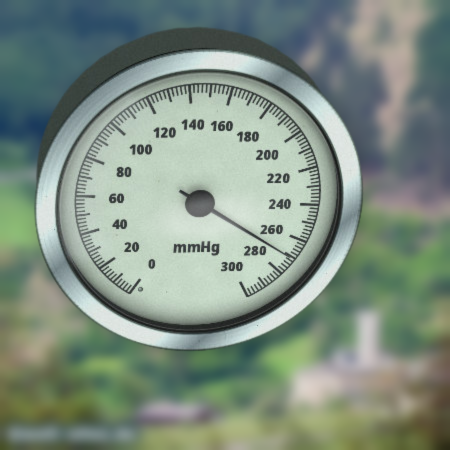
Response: **270** mmHg
